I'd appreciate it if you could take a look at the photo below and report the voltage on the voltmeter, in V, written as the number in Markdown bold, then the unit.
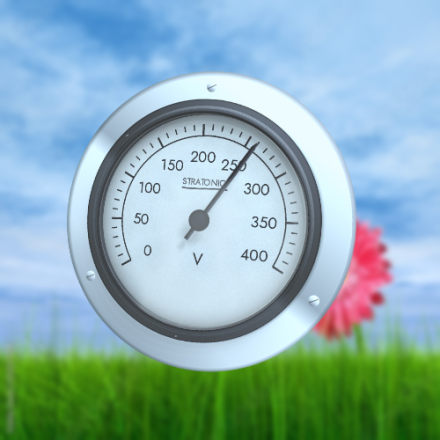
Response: **260** V
